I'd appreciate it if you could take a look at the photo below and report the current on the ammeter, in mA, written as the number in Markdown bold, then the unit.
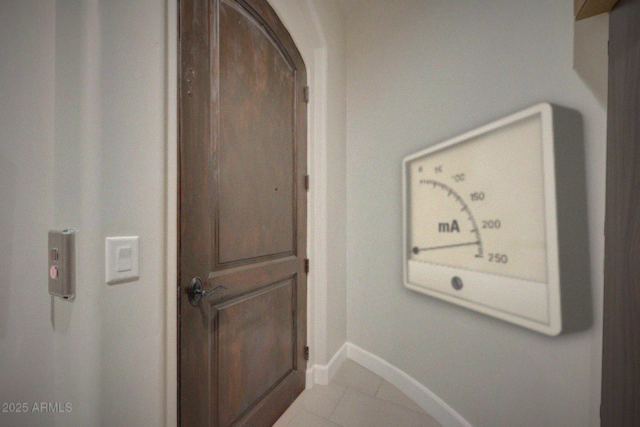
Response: **225** mA
